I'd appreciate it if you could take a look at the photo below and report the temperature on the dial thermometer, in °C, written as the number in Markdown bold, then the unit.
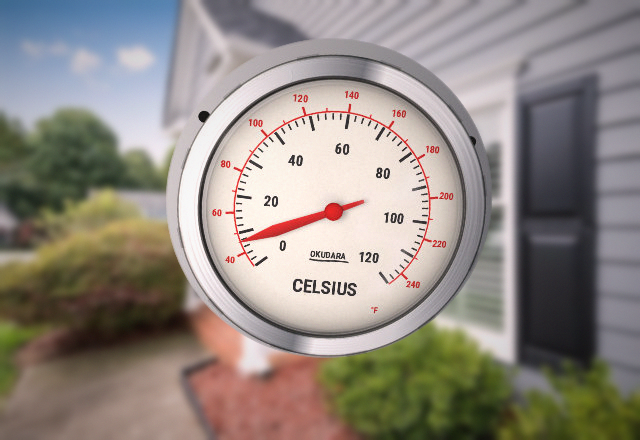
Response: **8** °C
